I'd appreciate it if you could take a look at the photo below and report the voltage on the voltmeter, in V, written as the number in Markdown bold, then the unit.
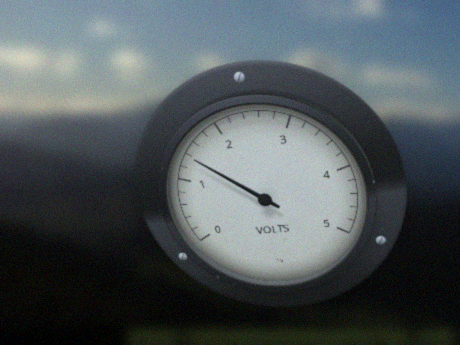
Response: **1.4** V
